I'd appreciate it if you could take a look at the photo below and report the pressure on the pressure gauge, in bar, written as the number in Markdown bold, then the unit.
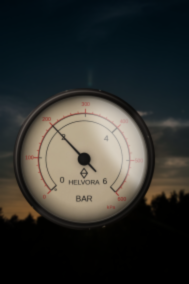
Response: **2** bar
